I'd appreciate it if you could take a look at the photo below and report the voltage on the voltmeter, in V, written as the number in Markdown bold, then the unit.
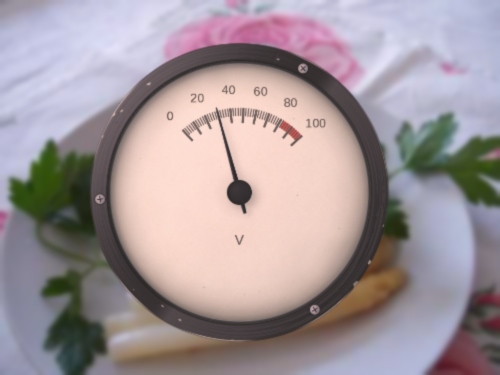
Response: **30** V
